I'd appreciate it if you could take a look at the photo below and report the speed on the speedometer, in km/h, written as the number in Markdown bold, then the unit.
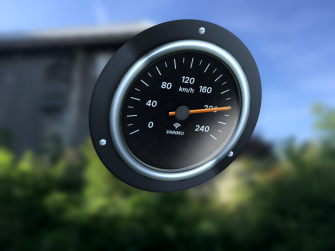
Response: **200** km/h
